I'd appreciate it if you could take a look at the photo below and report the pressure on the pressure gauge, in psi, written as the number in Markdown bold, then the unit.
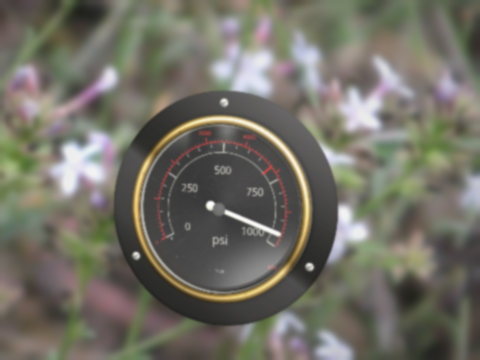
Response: **950** psi
